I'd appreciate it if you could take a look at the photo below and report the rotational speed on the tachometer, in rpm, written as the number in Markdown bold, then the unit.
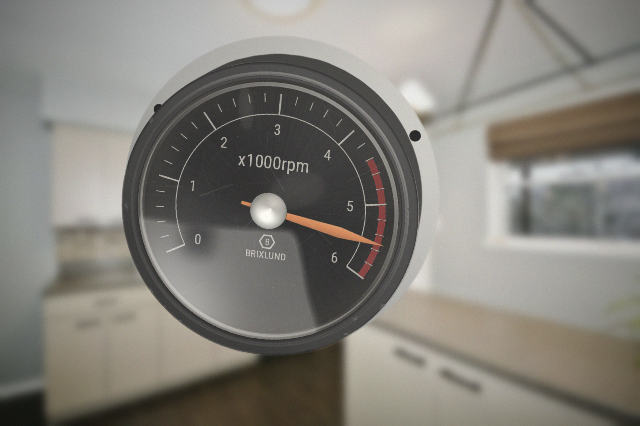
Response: **5500** rpm
